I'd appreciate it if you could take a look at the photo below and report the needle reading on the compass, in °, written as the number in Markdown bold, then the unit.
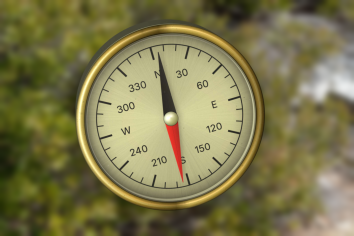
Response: **185** °
